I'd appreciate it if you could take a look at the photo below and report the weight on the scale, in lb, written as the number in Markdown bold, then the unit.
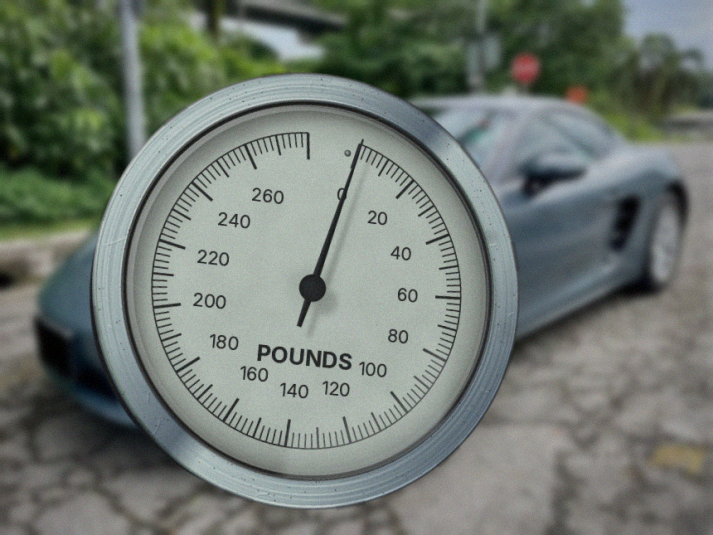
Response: **0** lb
